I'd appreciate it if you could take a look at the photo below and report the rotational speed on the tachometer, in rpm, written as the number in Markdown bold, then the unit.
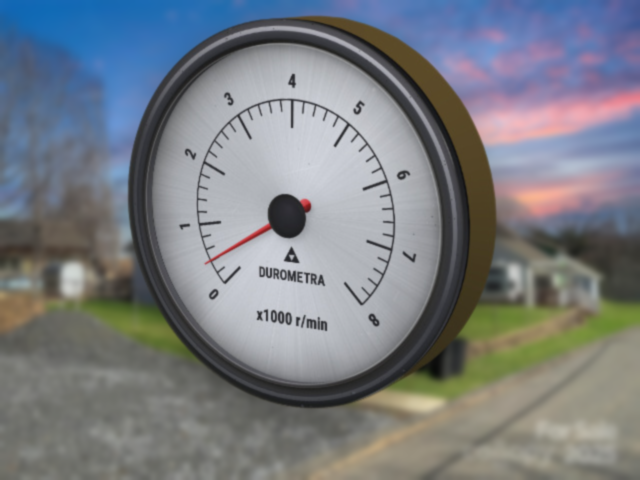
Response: **400** rpm
